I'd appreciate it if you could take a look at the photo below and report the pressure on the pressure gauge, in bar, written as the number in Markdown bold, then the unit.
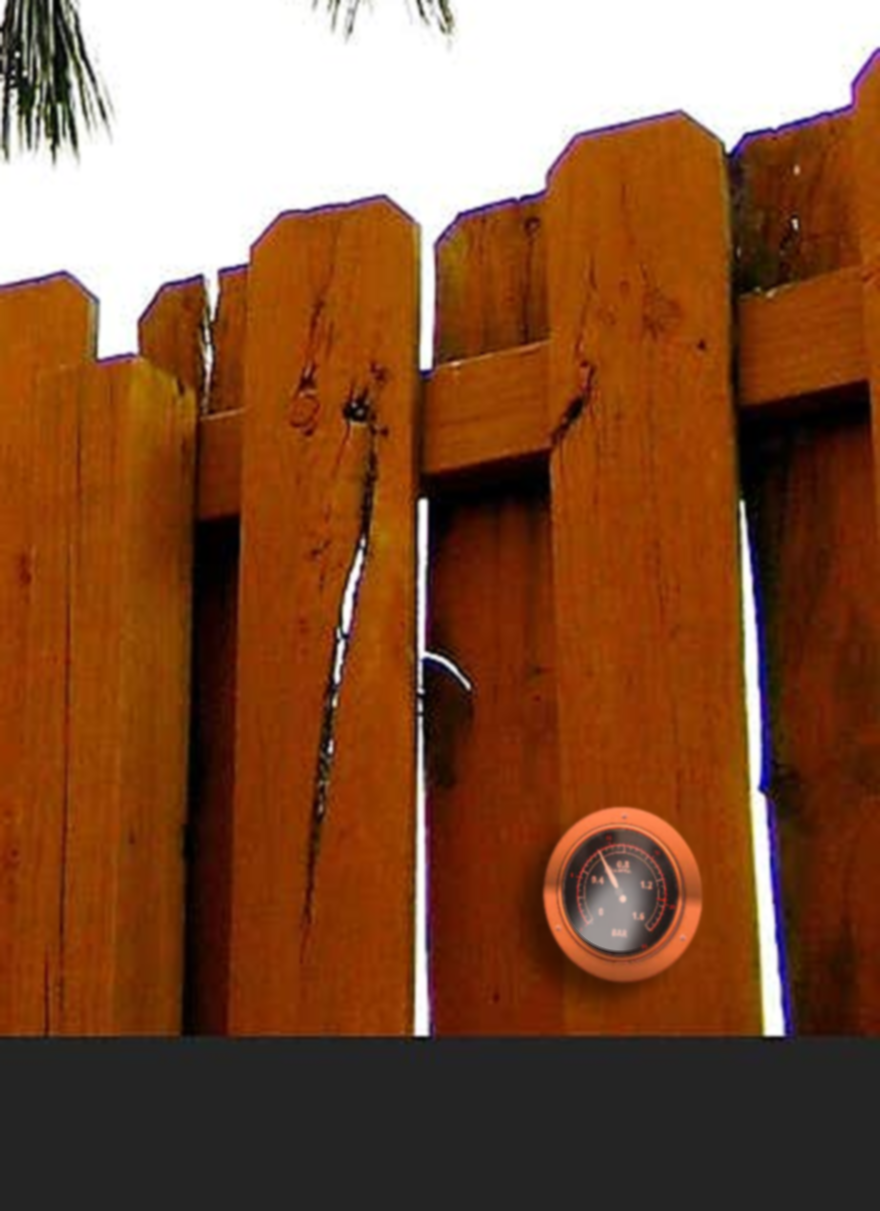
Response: **0.6** bar
